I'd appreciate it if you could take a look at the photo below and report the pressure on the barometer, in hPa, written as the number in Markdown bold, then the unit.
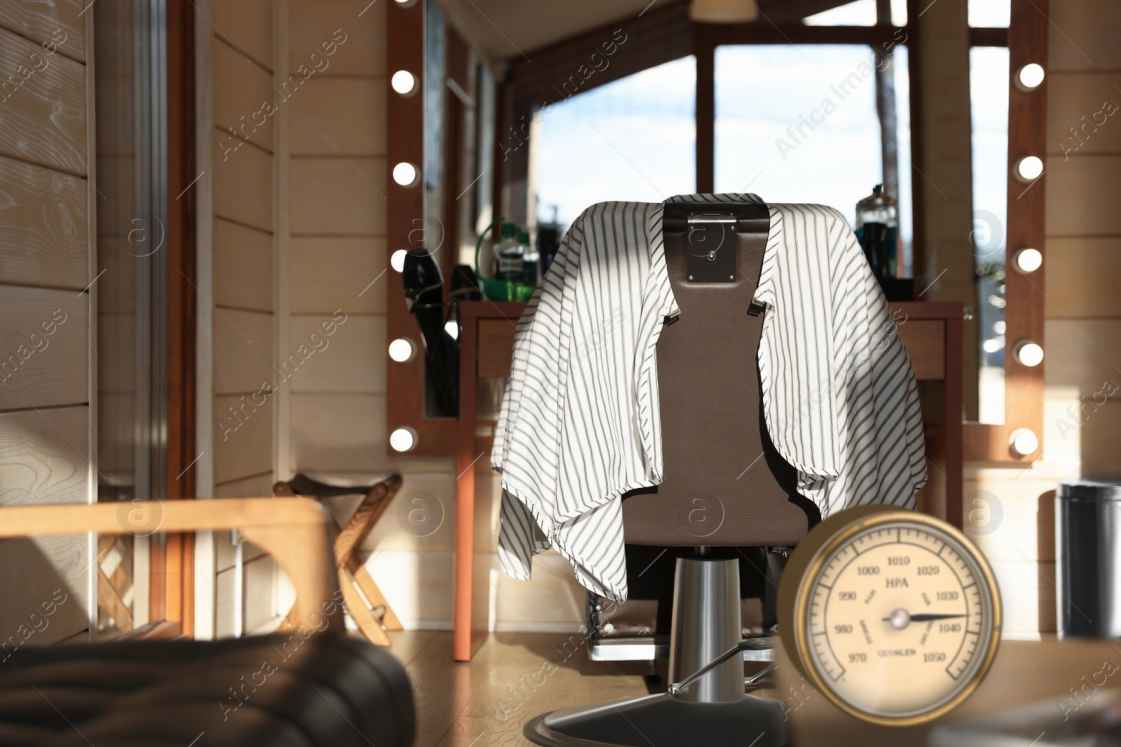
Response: **1036** hPa
